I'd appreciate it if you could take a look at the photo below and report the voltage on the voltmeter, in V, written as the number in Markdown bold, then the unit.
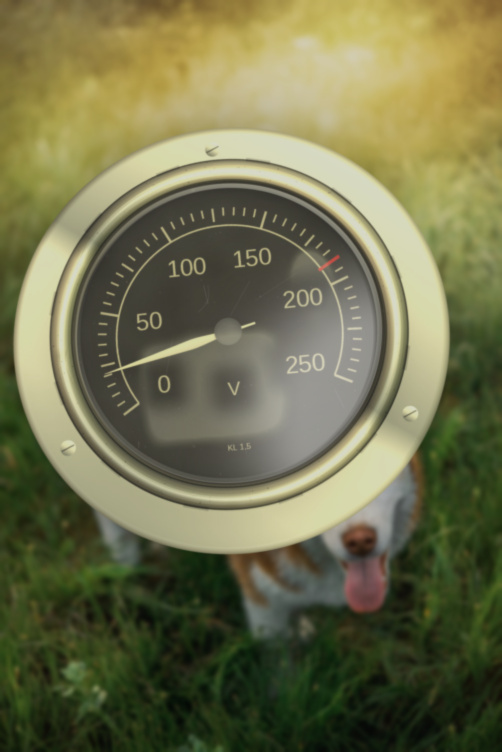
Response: **20** V
